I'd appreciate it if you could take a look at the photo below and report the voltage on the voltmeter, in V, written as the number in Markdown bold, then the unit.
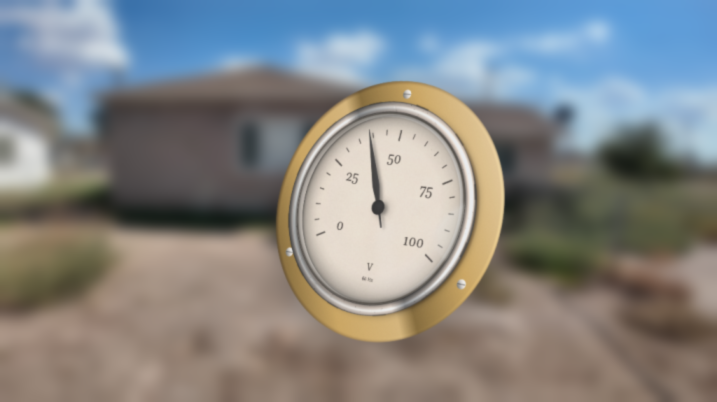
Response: **40** V
